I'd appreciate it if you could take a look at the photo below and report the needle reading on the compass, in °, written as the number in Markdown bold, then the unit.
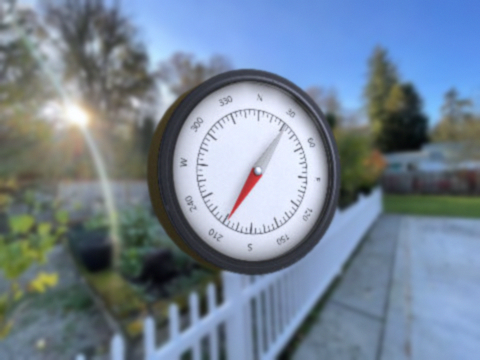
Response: **210** °
